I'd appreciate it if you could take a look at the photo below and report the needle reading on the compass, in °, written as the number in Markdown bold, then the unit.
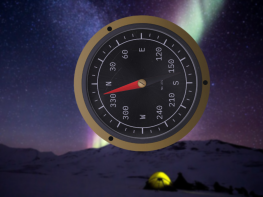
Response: **345** °
